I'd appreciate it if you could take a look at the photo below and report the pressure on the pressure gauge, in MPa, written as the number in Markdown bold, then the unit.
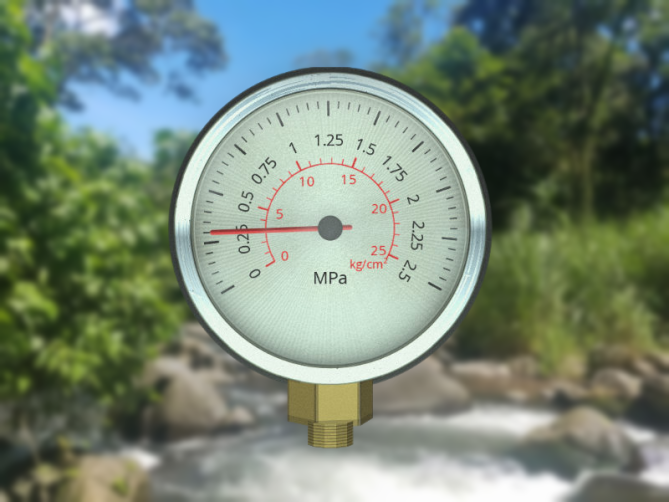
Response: **0.3** MPa
